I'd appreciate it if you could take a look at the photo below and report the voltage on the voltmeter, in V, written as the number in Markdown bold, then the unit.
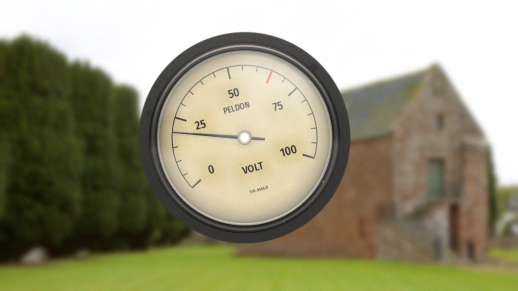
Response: **20** V
